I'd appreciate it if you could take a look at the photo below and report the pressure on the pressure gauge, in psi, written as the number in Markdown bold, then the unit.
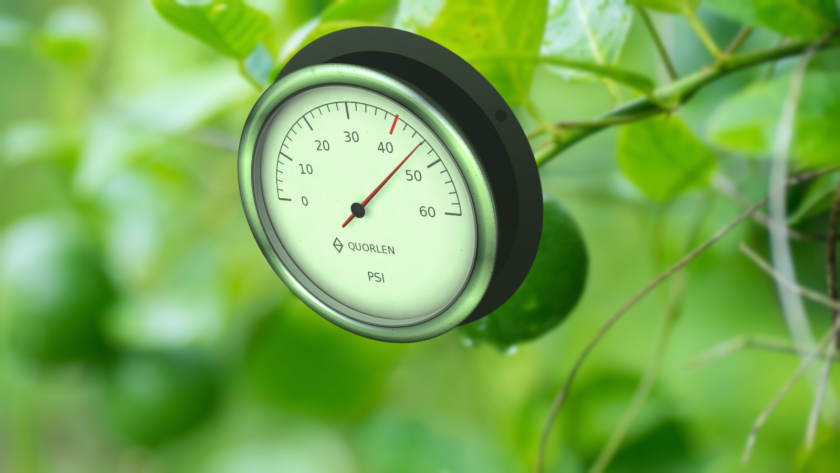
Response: **46** psi
